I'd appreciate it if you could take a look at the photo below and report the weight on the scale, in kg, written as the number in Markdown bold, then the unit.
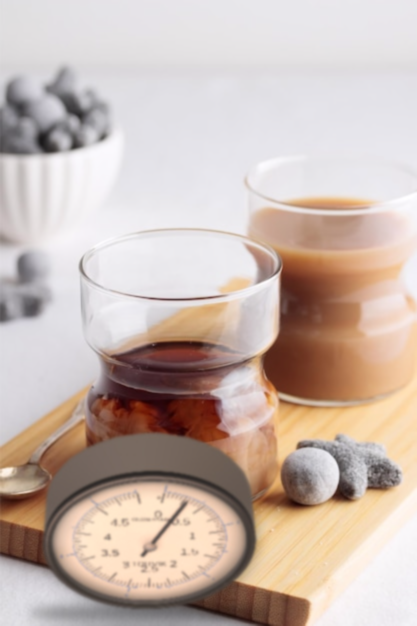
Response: **0.25** kg
